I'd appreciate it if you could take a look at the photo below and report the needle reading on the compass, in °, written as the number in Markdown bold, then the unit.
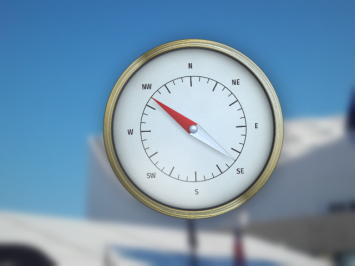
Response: **310** °
